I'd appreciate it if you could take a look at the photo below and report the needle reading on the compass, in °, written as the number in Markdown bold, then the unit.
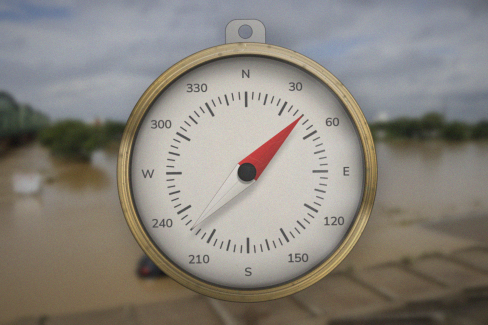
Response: **45** °
